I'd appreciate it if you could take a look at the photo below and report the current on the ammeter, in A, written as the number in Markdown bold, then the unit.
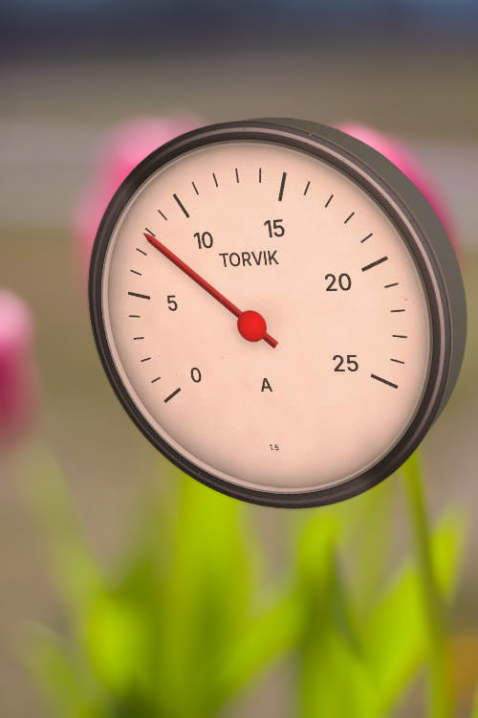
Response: **8** A
